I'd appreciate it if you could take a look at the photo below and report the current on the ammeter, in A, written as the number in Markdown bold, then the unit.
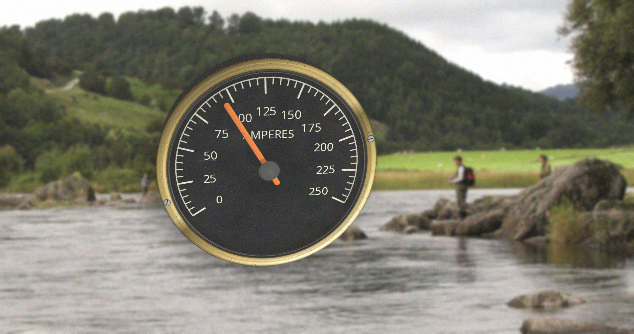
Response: **95** A
